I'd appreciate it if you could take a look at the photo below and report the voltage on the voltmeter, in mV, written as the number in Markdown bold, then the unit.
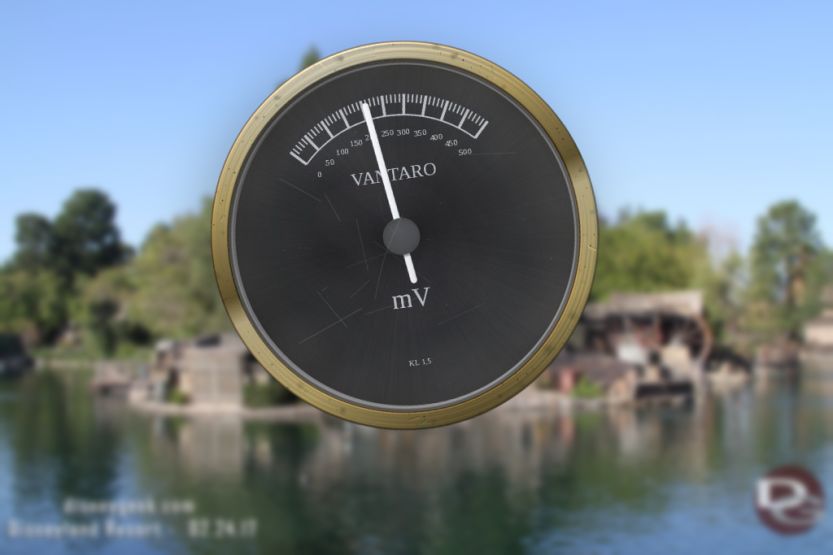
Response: **210** mV
